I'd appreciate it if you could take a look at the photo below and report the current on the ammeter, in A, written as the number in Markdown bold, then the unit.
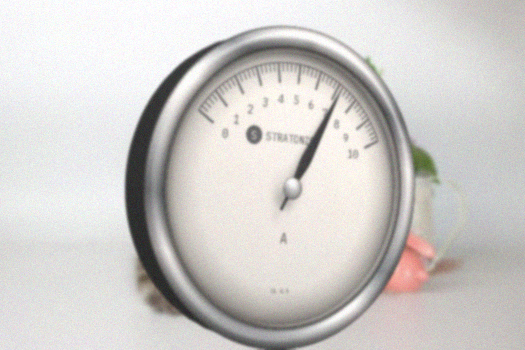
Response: **7** A
